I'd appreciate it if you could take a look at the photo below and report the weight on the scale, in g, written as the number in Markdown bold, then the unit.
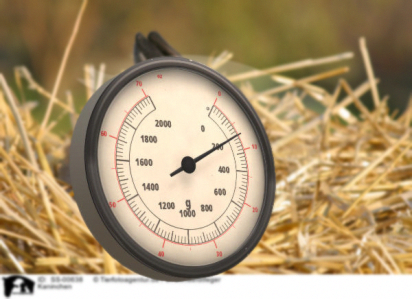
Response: **200** g
